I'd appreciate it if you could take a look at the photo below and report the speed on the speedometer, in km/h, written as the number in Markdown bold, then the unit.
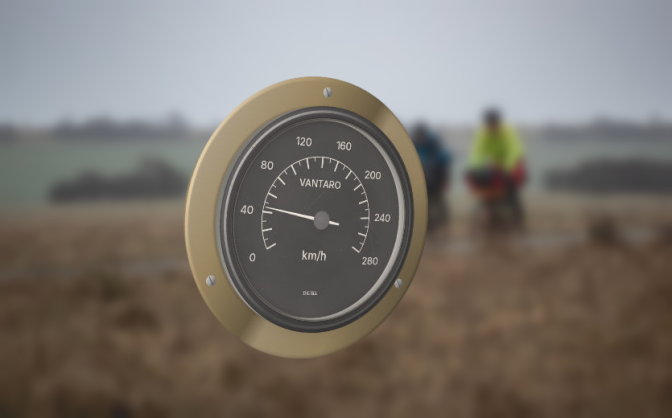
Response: **45** km/h
